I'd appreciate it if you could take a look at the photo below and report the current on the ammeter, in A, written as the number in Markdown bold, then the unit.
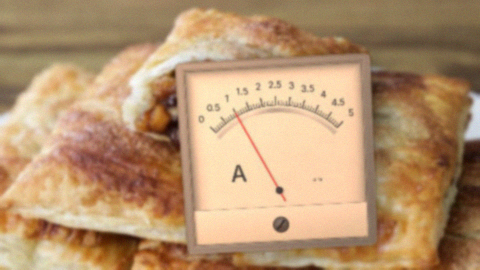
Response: **1** A
